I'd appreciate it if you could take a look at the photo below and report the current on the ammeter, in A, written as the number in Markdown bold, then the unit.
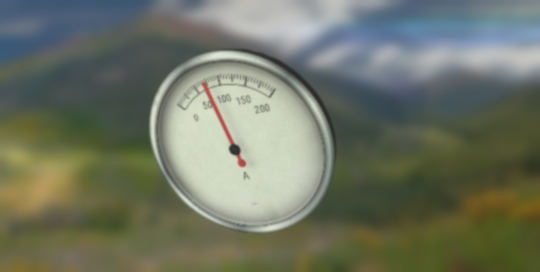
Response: **75** A
